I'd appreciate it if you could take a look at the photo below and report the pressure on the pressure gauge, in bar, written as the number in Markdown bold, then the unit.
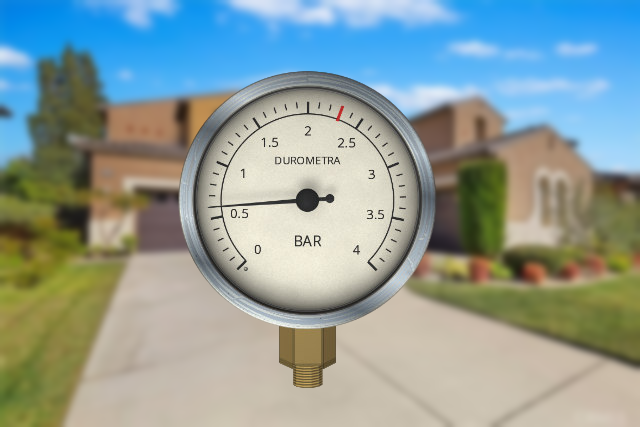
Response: **0.6** bar
